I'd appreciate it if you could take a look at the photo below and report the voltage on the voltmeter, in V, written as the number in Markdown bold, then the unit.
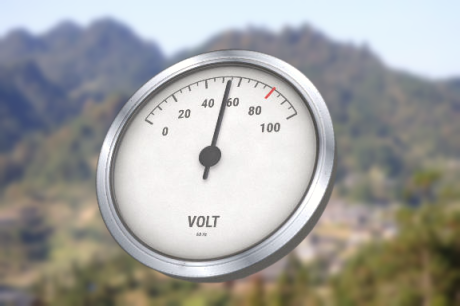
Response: **55** V
